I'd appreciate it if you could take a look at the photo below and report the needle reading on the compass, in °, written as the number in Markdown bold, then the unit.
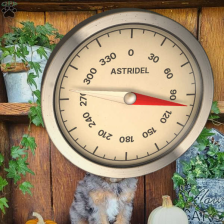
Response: **100** °
